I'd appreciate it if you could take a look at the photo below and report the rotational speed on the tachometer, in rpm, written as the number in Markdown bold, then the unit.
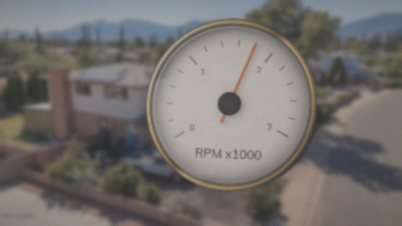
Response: **1800** rpm
